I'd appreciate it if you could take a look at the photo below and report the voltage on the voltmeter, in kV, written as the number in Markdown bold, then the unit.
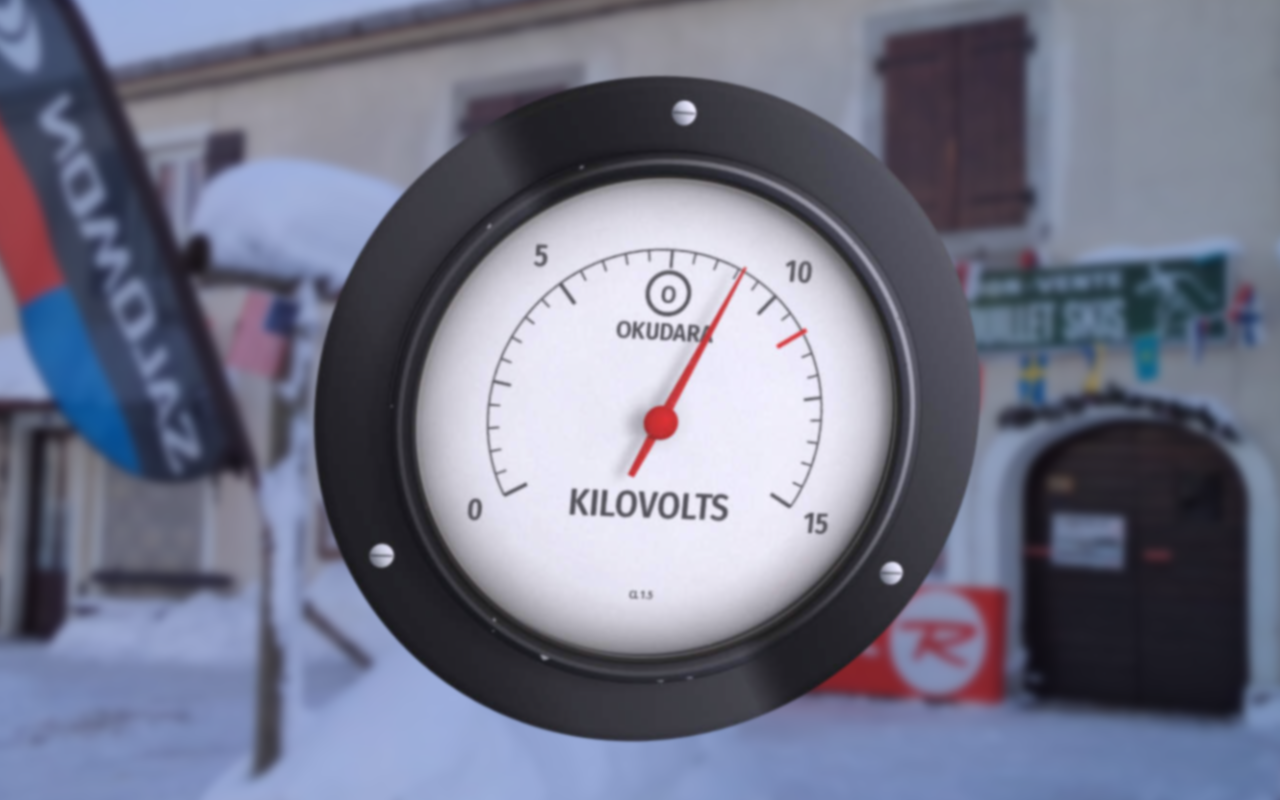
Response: **9** kV
